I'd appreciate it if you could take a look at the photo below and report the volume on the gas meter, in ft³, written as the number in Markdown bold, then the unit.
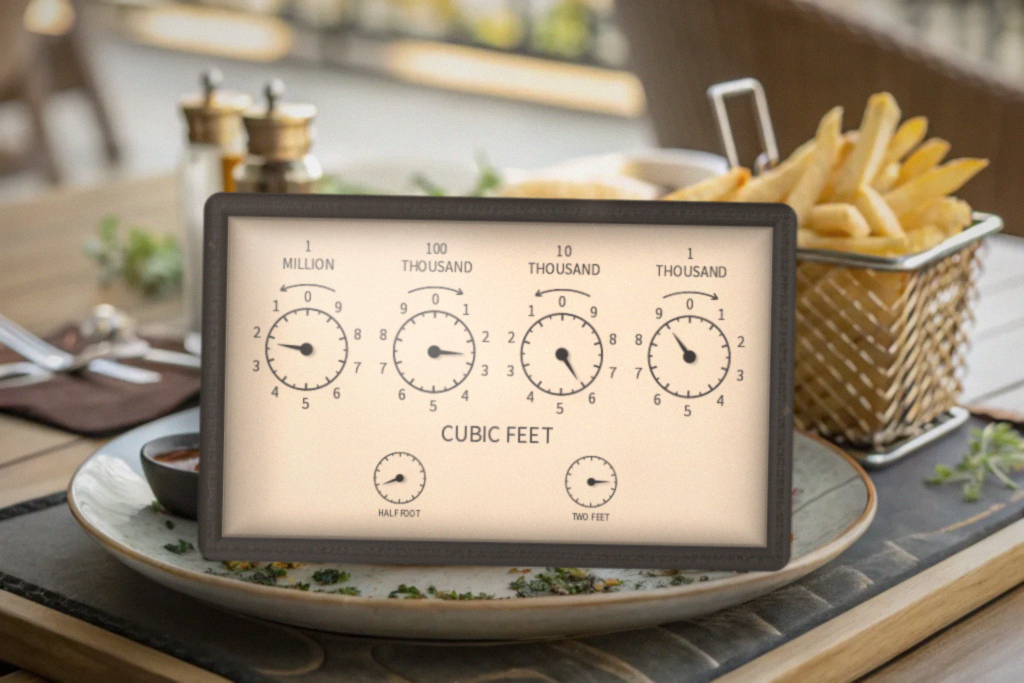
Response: **225900** ft³
